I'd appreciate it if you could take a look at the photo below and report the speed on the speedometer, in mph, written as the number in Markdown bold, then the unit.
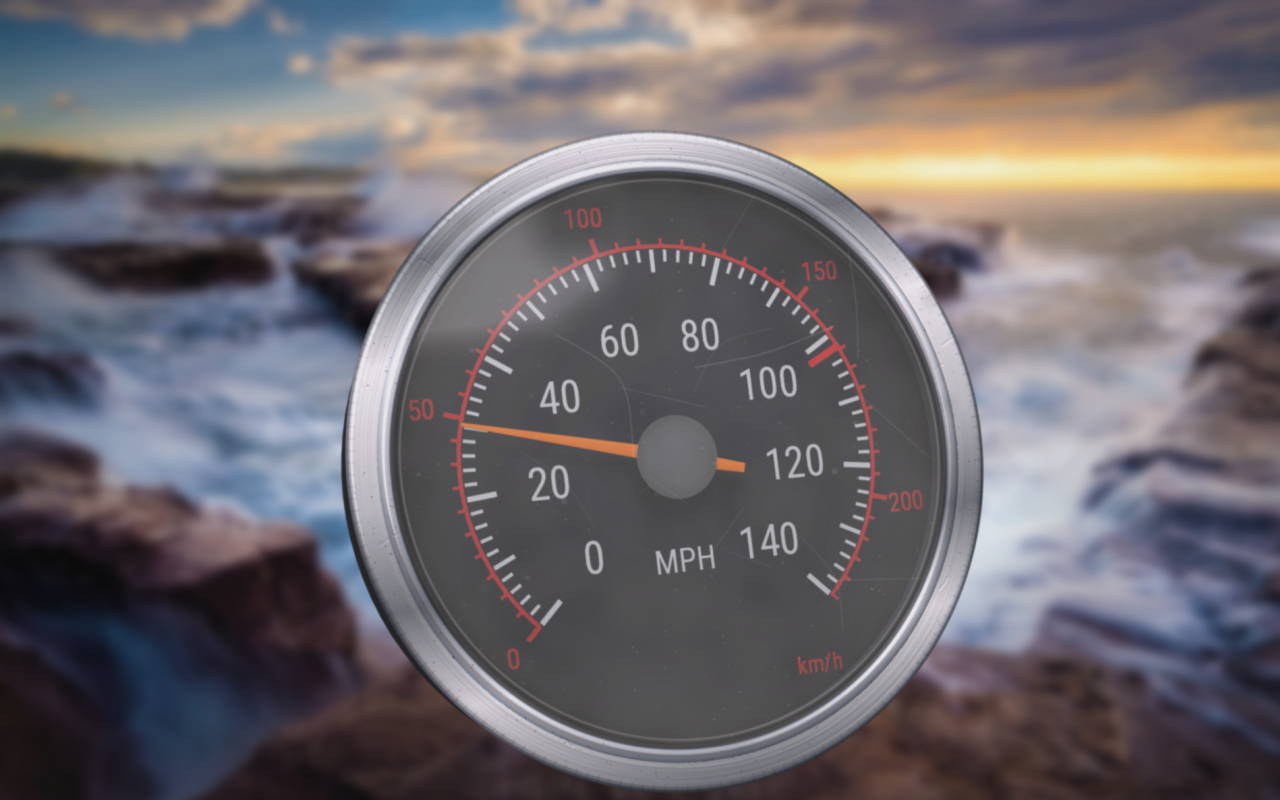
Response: **30** mph
